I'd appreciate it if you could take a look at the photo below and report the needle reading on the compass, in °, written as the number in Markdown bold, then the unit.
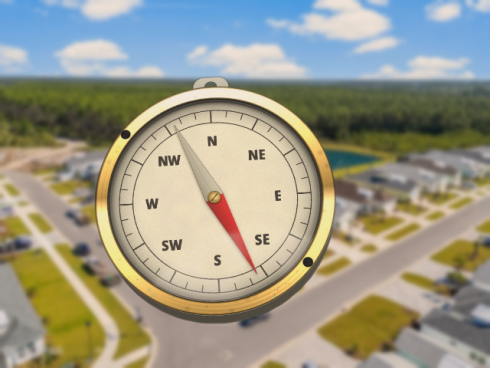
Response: **155** °
